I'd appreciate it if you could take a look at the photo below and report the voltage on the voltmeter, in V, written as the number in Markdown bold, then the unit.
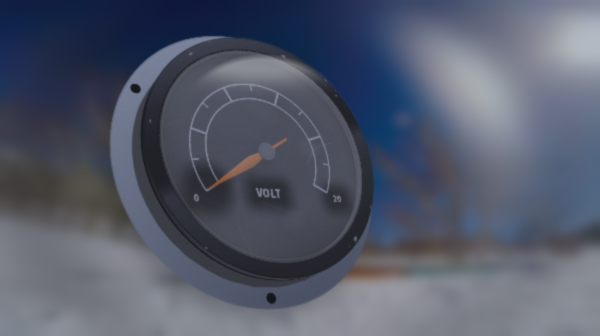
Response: **0** V
